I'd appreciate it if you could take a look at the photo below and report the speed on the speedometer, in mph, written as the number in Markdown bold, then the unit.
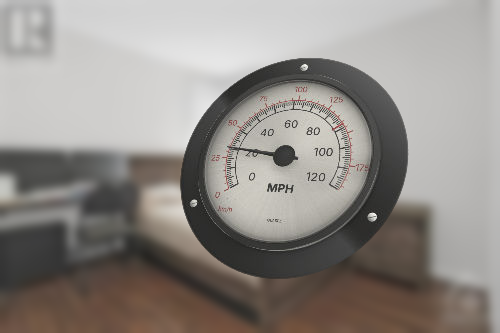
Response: **20** mph
